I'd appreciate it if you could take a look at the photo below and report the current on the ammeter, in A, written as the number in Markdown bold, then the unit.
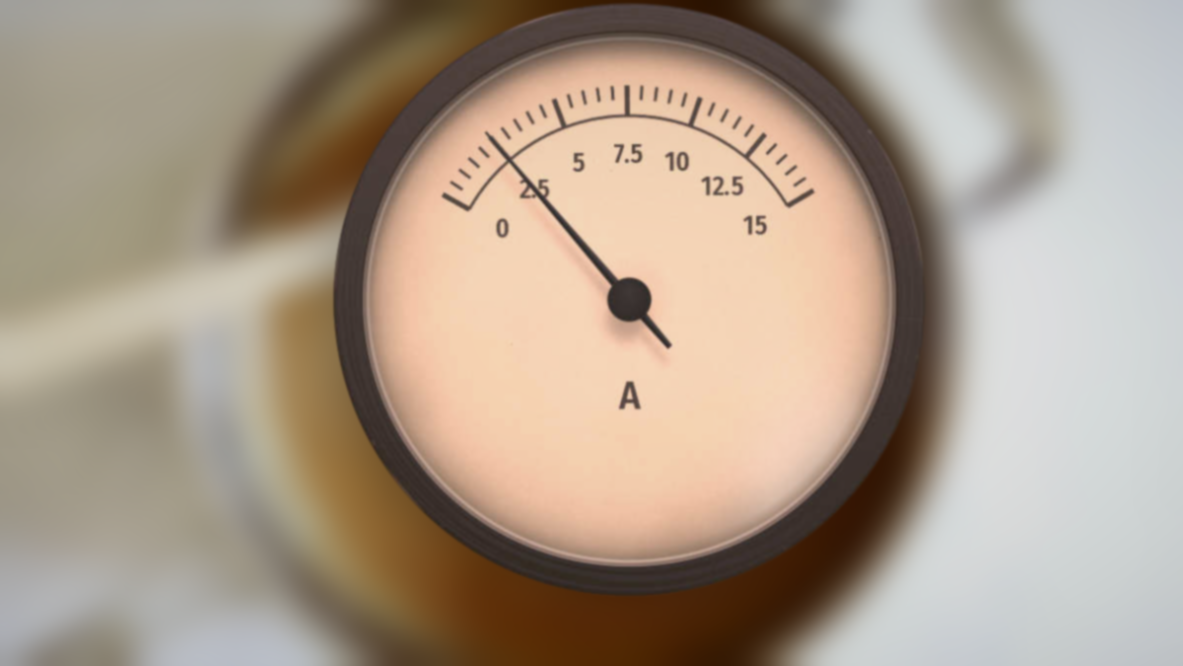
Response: **2.5** A
